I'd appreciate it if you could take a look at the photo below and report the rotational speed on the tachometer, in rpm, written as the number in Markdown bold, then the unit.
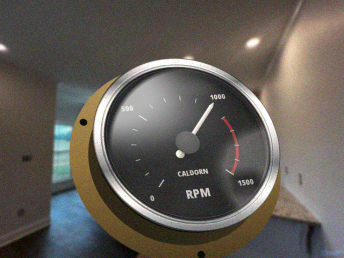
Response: **1000** rpm
